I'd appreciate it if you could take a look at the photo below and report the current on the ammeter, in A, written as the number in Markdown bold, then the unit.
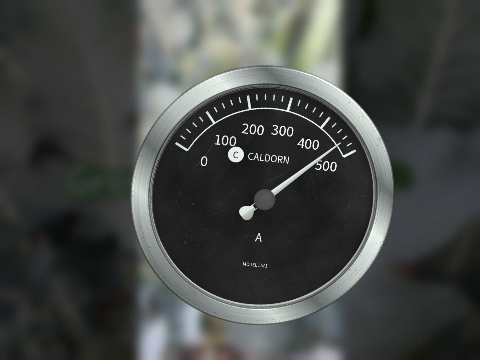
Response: **460** A
